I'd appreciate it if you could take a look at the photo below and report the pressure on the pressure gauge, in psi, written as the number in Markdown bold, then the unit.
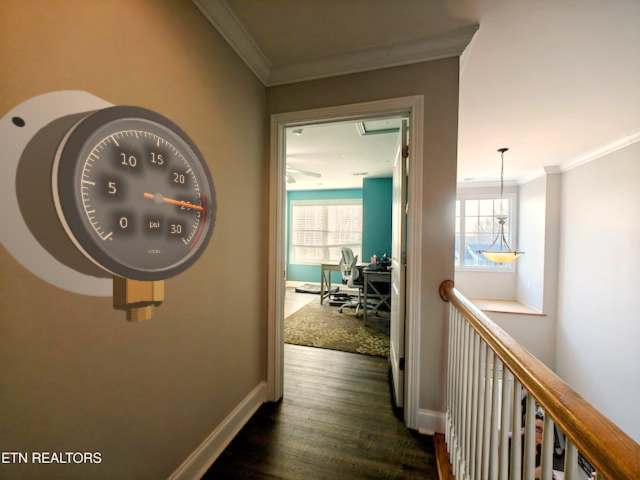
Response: **25** psi
